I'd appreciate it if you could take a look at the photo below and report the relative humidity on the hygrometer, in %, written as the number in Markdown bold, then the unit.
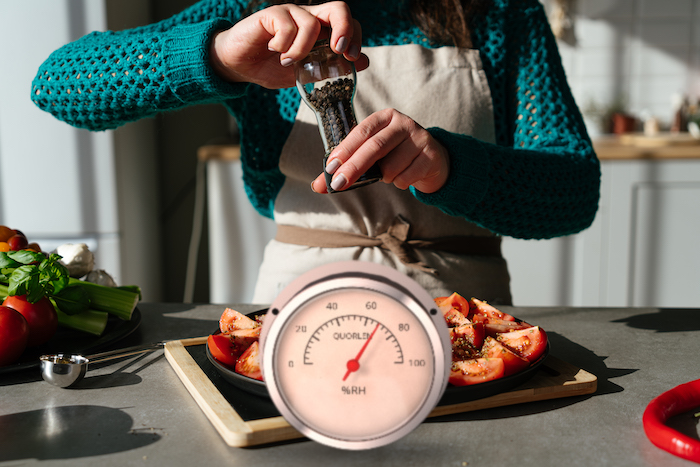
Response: **68** %
